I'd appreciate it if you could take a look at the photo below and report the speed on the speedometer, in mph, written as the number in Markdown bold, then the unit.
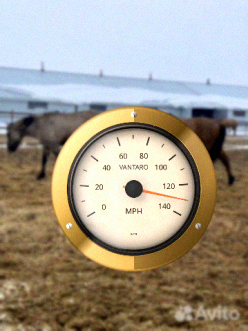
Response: **130** mph
